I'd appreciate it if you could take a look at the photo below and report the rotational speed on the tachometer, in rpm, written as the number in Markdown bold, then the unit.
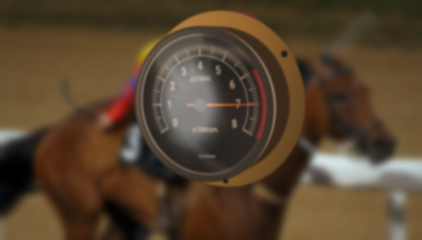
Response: **7000** rpm
